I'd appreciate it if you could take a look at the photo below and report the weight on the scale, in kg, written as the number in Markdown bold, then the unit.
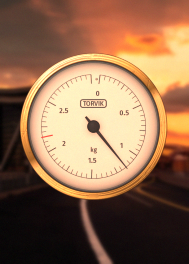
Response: **1.15** kg
